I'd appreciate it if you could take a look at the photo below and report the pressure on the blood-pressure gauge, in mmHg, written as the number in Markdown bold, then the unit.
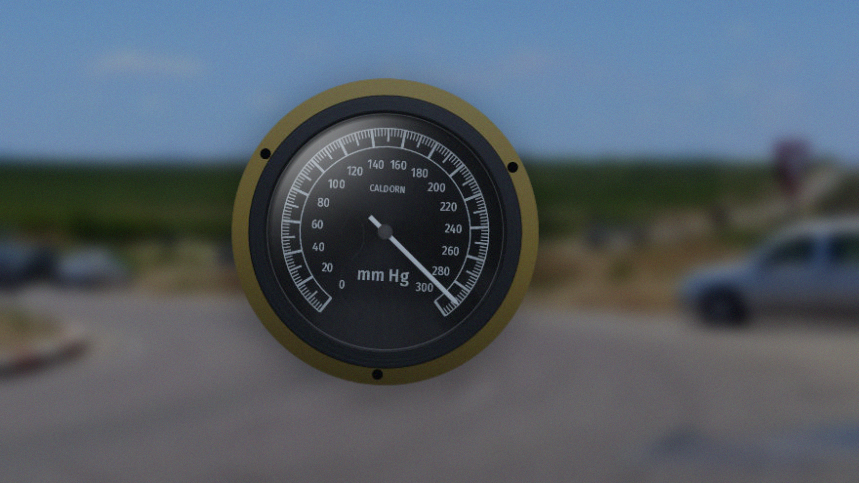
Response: **290** mmHg
